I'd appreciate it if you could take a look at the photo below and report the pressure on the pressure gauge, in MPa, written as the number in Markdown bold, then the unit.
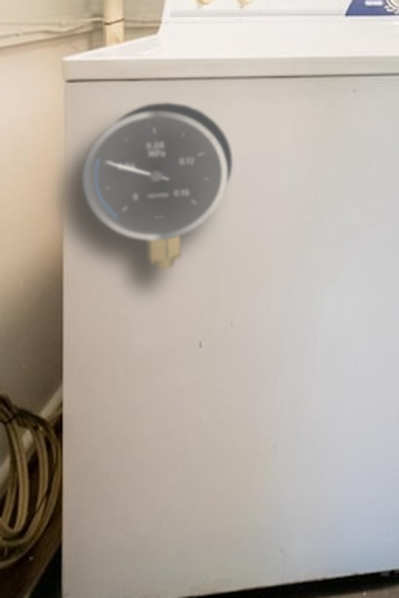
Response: **0.04** MPa
